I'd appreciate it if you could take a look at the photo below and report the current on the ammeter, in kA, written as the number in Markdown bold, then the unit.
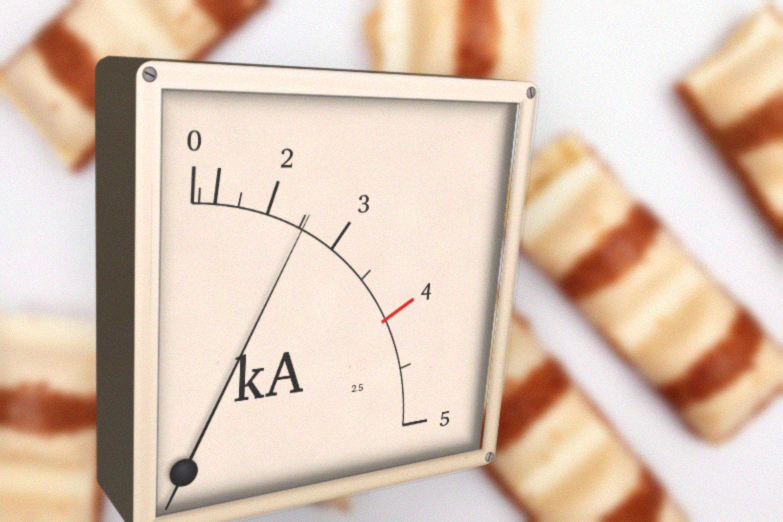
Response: **2.5** kA
